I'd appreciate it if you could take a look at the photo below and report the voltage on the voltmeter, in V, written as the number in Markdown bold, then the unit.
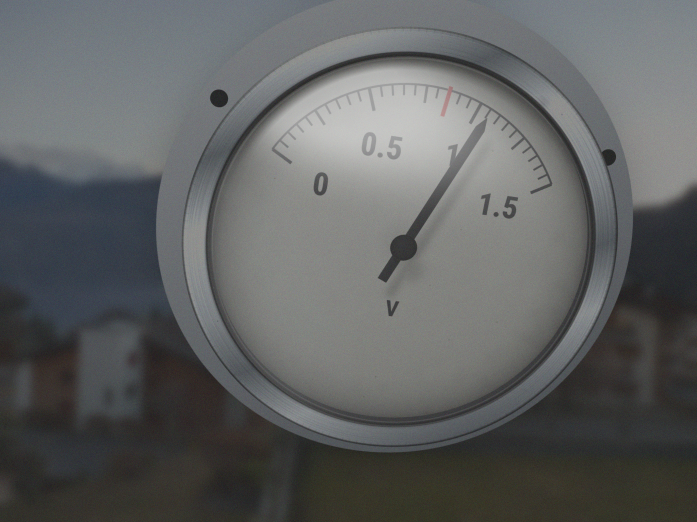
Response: **1.05** V
